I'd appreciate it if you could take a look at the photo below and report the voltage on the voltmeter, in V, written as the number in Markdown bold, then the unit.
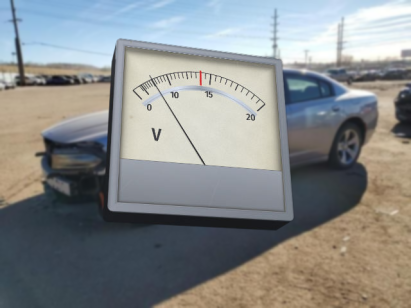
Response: **7.5** V
